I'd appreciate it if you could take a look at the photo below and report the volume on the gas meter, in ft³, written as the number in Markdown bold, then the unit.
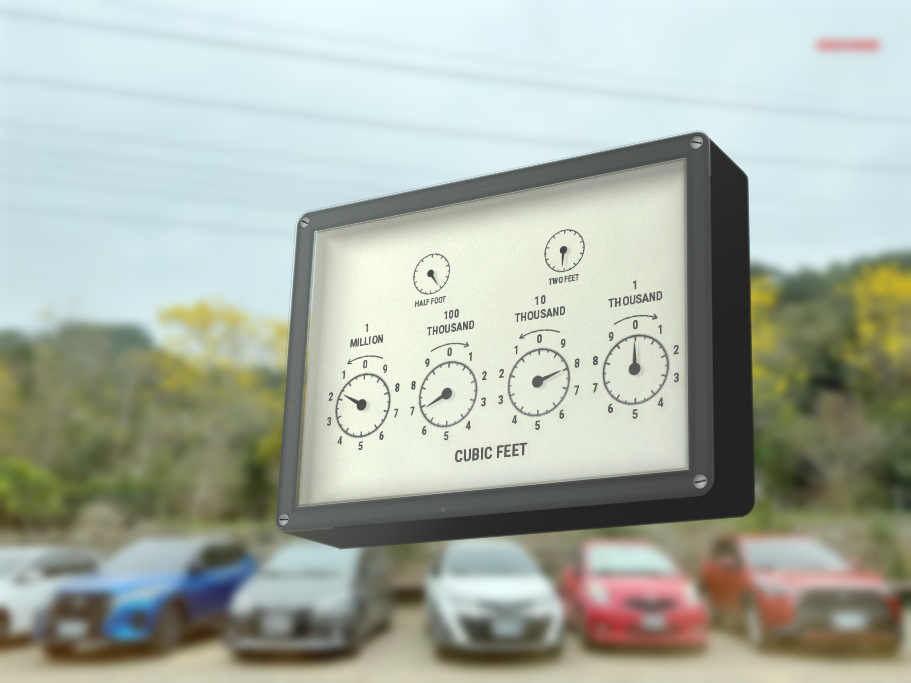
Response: **168000** ft³
